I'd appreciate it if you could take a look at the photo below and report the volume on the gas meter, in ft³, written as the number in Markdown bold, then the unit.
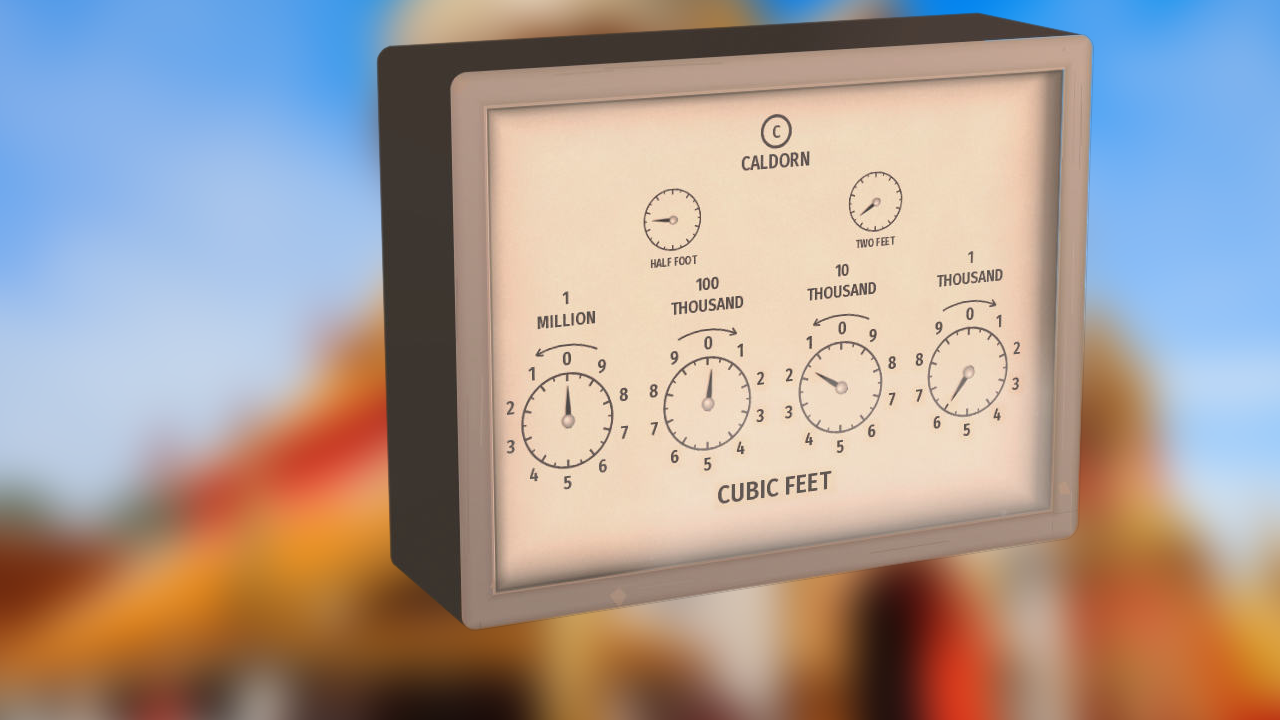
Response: **1600** ft³
